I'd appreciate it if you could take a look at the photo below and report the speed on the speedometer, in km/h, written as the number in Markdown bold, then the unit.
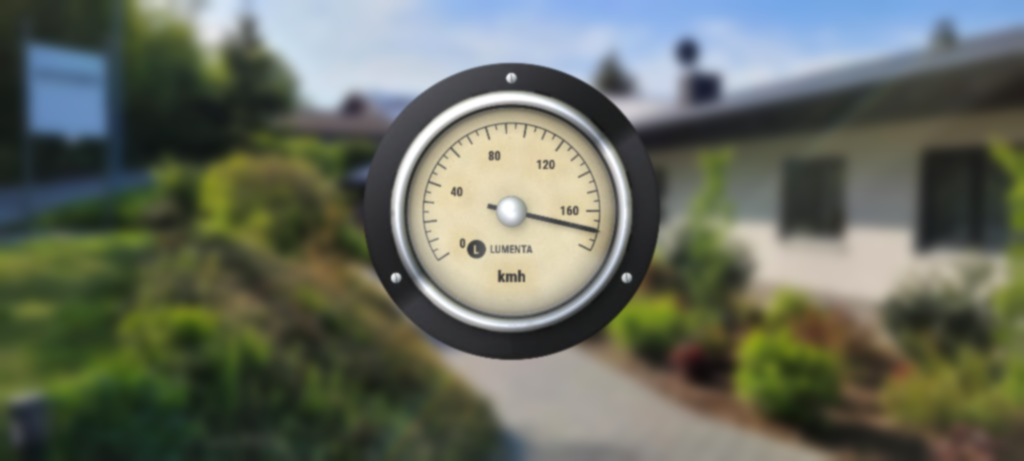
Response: **170** km/h
